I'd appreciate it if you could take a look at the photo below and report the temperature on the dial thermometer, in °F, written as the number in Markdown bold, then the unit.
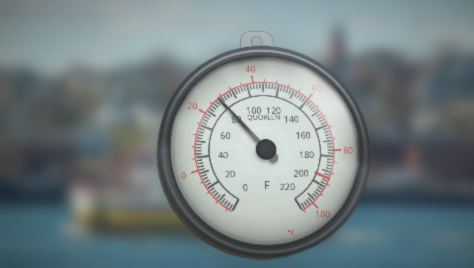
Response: **80** °F
